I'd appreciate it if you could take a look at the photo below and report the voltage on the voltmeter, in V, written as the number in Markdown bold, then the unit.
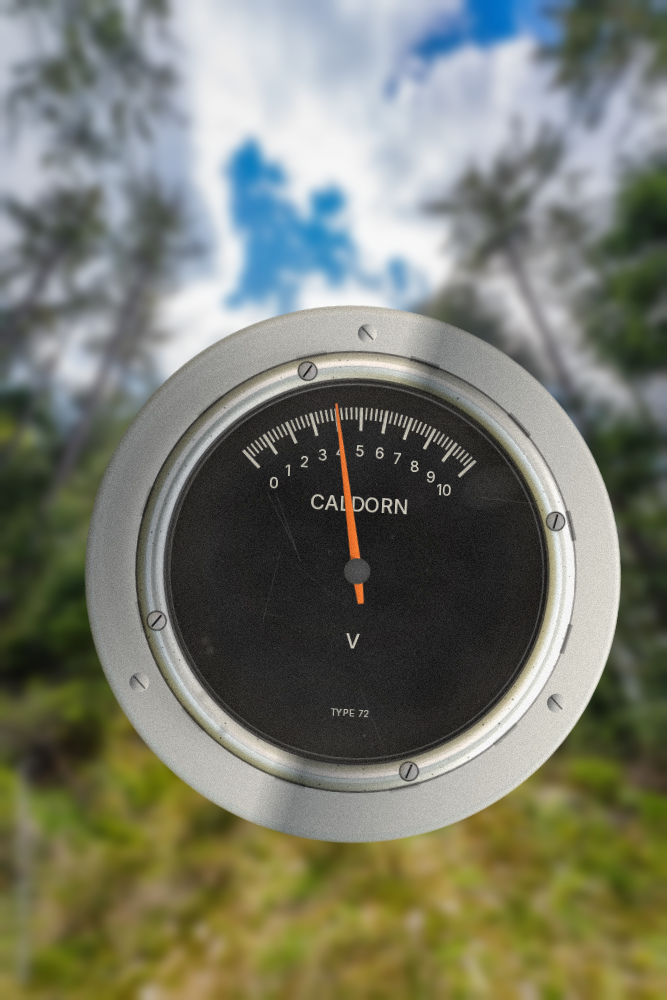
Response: **4** V
